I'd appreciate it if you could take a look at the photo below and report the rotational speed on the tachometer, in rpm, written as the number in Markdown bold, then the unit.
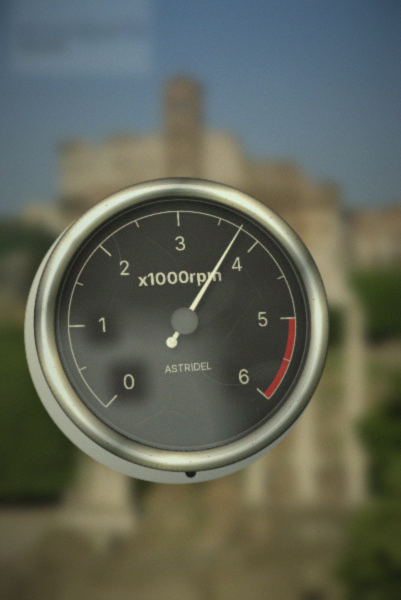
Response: **3750** rpm
